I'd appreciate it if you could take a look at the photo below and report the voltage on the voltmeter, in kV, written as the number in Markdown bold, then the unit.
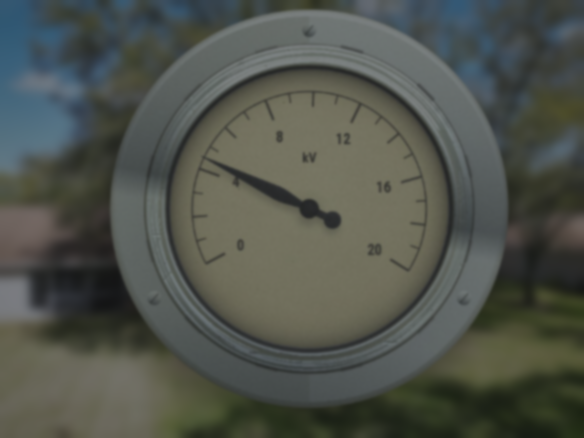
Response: **4.5** kV
